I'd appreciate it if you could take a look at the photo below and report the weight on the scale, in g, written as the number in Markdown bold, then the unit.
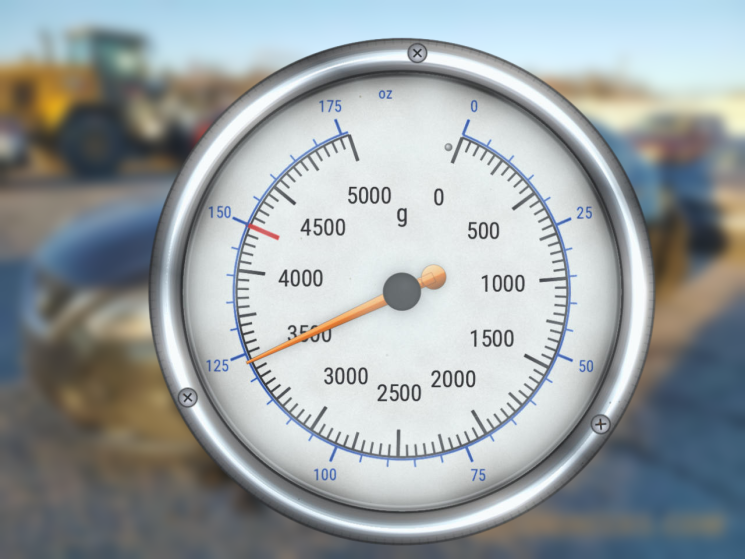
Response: **3500** g
